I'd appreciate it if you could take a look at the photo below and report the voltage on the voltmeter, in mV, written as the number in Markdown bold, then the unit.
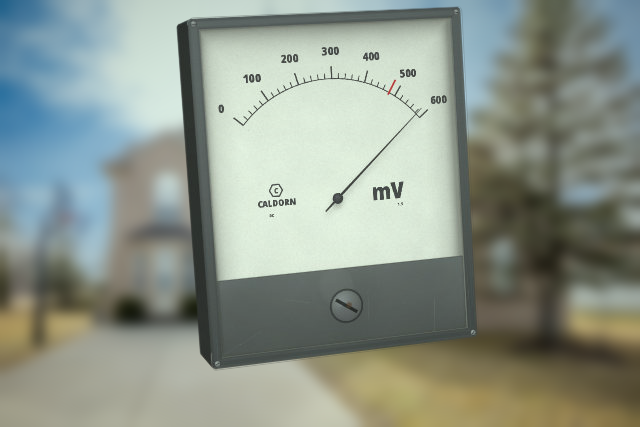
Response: **580** mV
